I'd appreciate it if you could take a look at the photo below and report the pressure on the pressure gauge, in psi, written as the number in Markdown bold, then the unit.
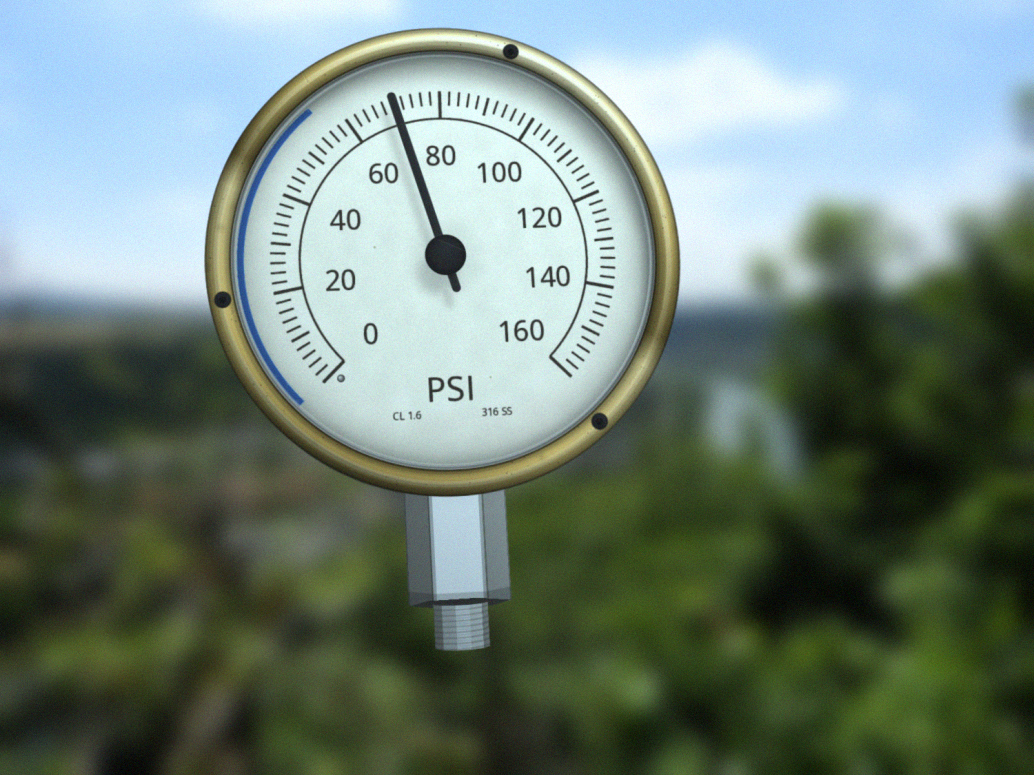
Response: **70** psi
